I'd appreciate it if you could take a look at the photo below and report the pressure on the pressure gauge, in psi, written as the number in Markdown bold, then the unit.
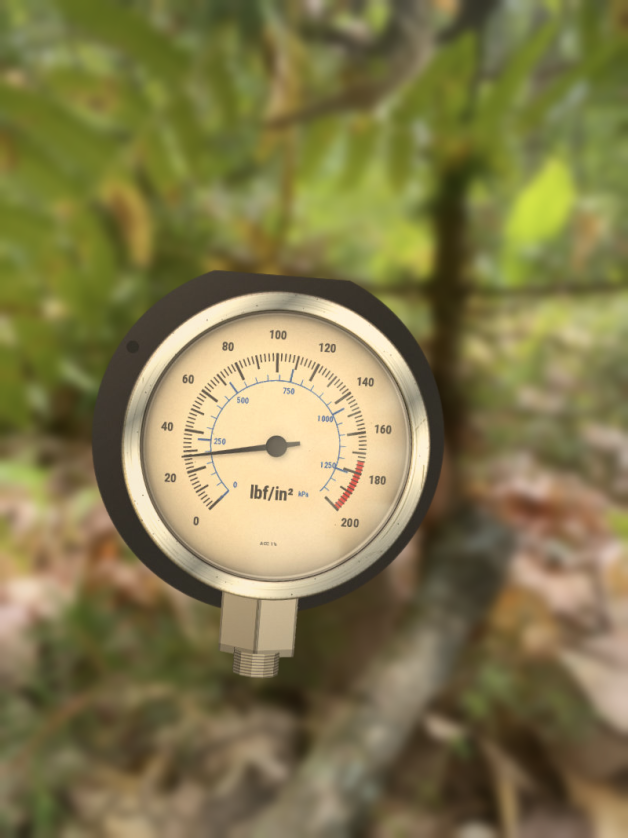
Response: **28** psi
